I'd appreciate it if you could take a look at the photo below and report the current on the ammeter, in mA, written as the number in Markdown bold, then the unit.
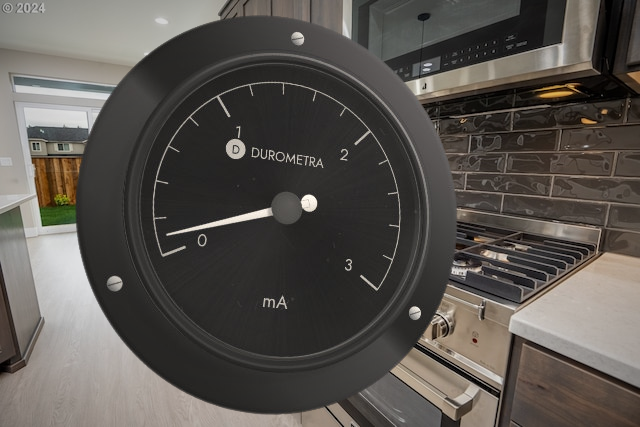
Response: **0.1** mA
